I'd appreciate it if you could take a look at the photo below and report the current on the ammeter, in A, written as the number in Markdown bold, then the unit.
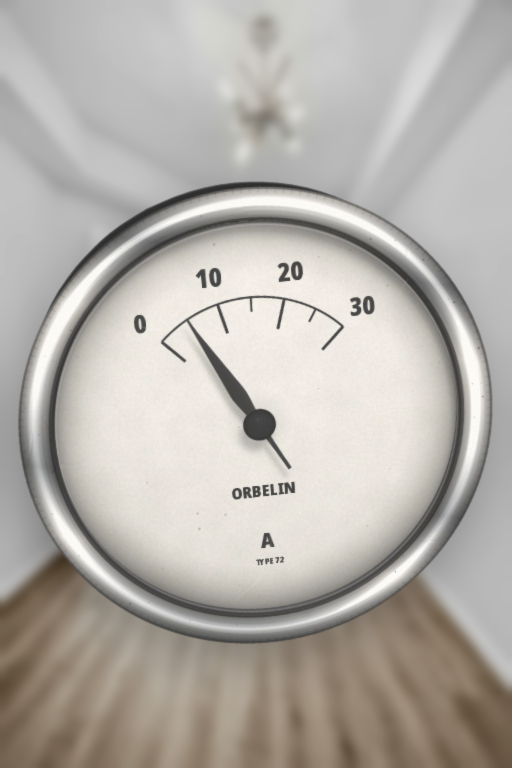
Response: **5** A
